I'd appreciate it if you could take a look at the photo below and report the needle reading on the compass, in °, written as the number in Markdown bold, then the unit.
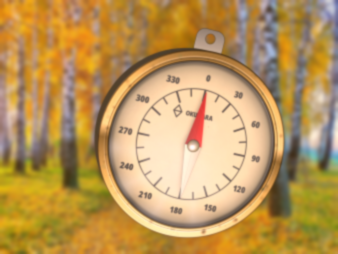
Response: **0** °
